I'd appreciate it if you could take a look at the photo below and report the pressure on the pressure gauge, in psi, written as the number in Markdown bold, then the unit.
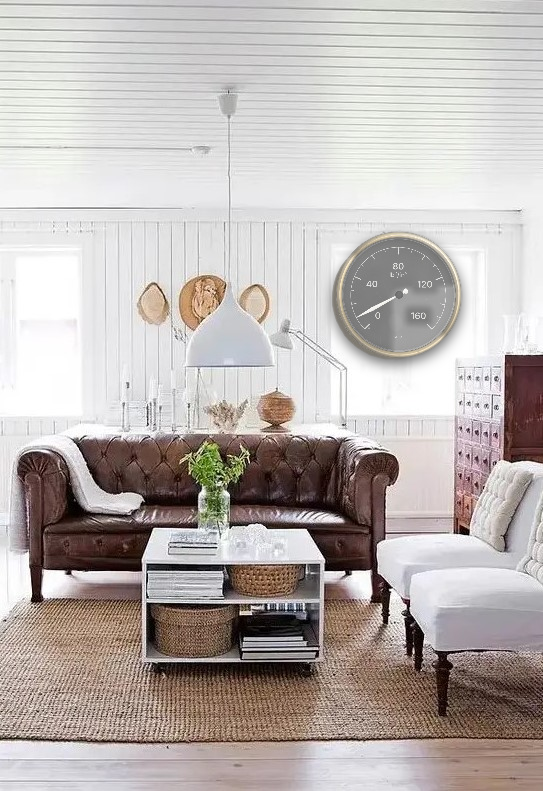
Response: **10** psi
